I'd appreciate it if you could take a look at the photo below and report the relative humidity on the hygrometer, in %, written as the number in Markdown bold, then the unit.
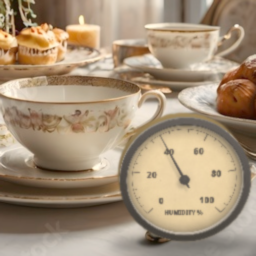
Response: **40** %
